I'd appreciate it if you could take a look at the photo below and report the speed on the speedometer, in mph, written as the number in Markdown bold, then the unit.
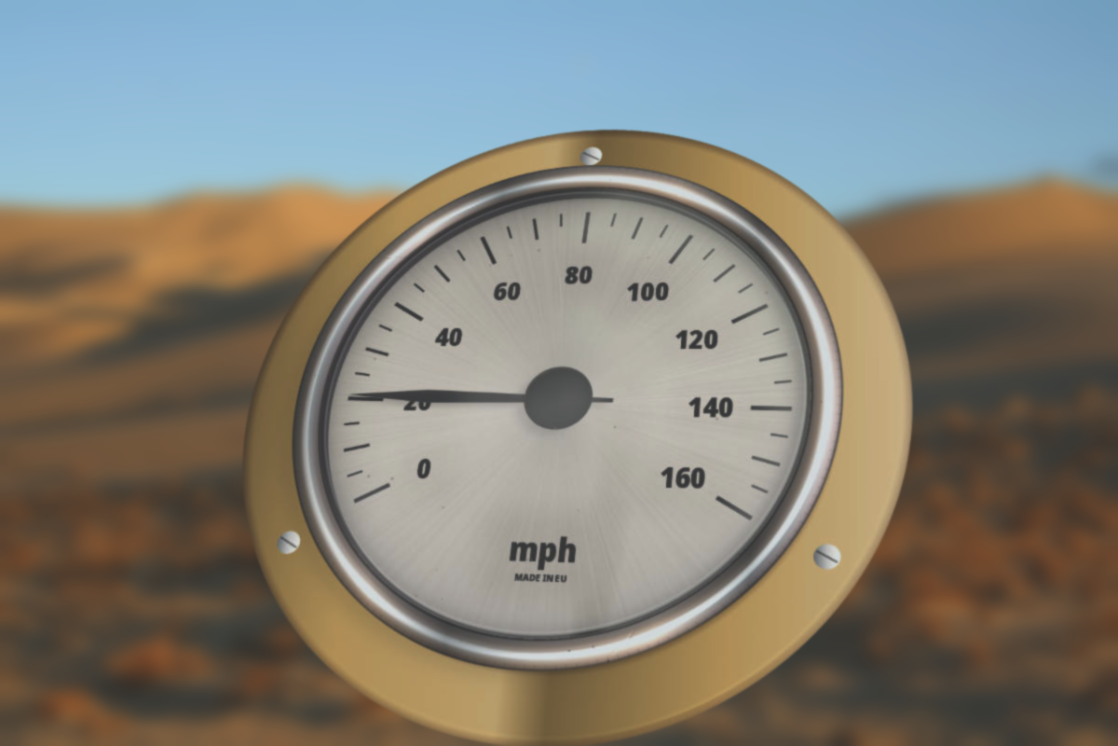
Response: **20** mph
